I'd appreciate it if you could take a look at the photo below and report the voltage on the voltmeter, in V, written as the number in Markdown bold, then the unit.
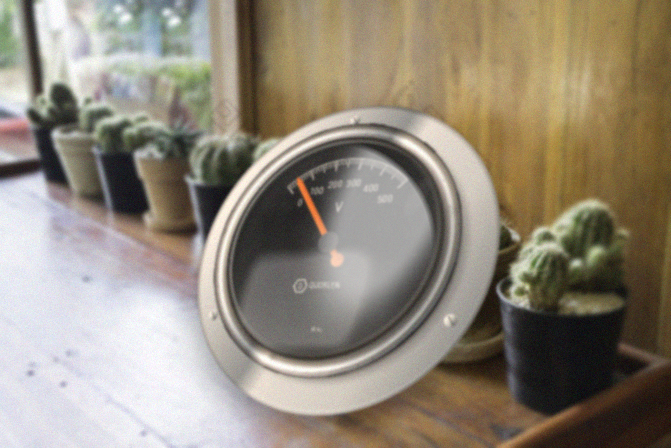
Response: **50** V
